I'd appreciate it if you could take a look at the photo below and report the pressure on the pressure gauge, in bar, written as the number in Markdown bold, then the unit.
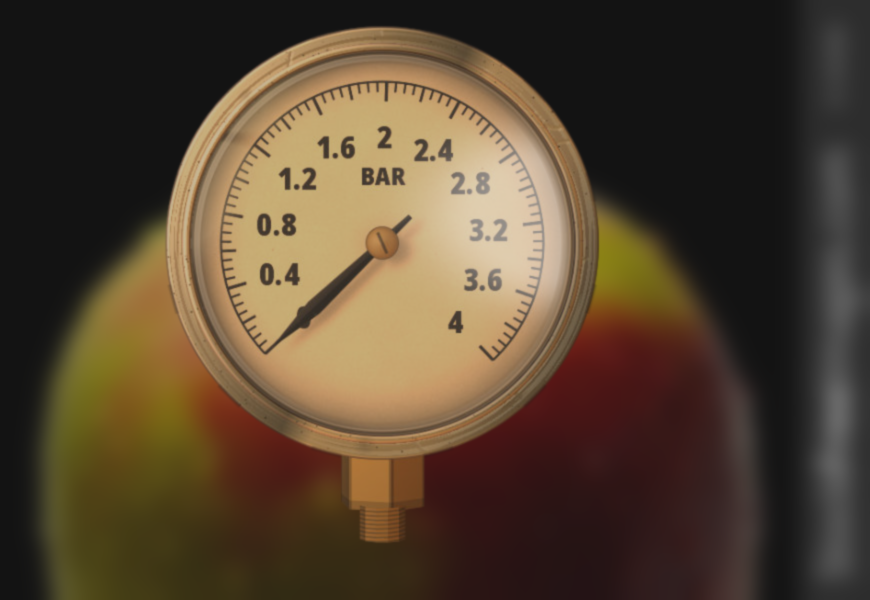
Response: **0** bar
